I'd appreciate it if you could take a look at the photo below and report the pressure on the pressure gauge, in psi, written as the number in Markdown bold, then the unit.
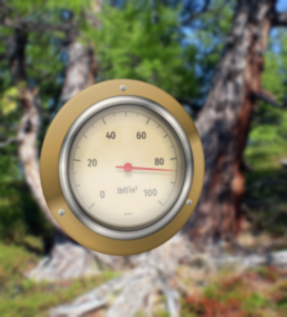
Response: **85** psi
